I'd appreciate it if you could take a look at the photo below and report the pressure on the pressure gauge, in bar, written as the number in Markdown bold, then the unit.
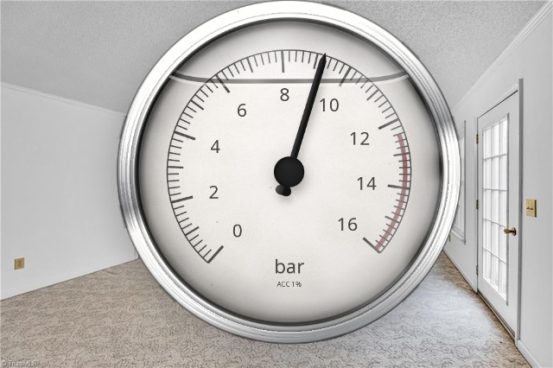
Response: **9.2** bar
